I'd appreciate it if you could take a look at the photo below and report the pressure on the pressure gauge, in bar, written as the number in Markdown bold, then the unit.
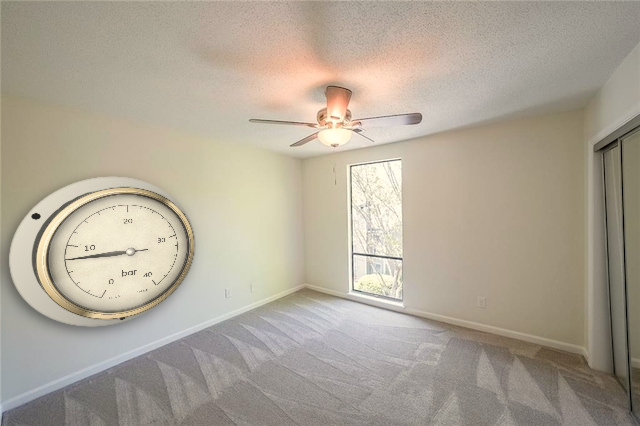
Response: **8** bar
